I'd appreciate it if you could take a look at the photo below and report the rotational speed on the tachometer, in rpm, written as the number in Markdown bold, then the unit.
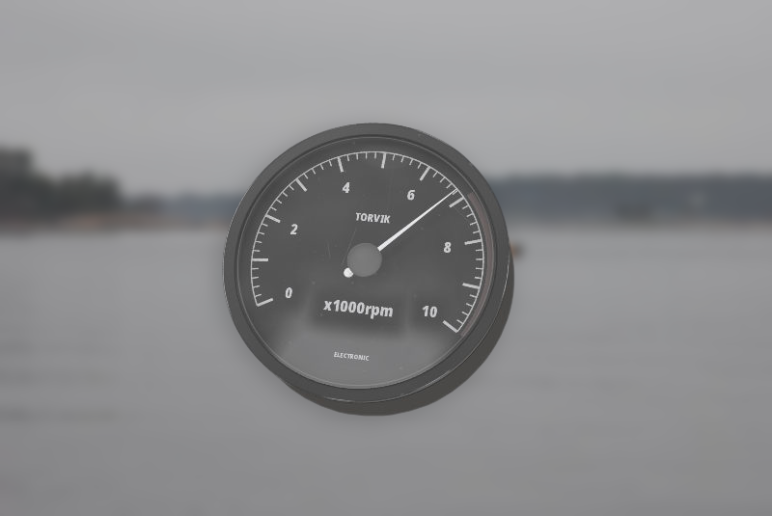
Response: **6800** rpm
